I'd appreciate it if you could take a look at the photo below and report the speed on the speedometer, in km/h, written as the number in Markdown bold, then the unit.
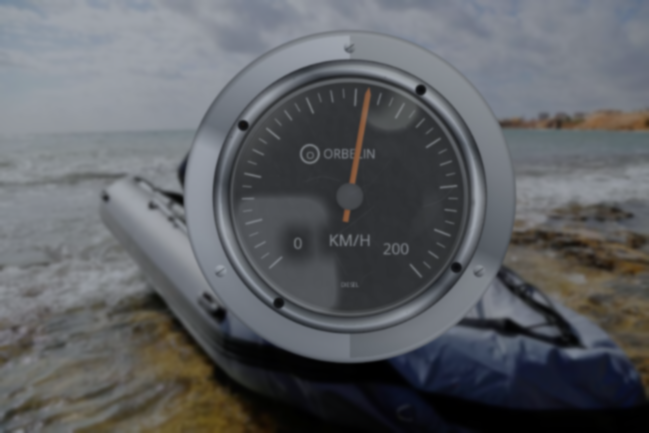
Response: **105** km/h
